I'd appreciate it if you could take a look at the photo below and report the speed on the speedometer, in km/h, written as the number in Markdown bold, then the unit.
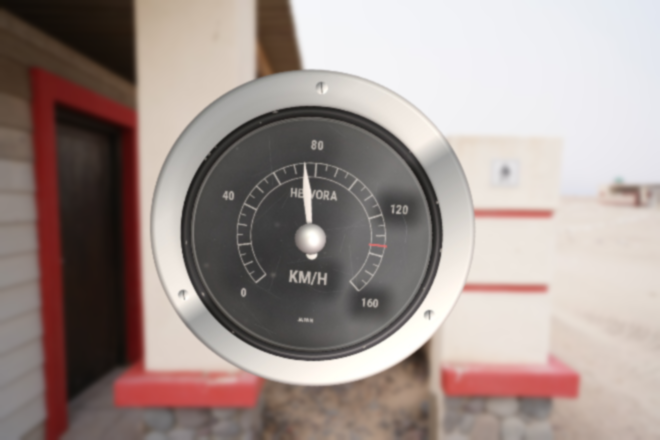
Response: **75** km/h
